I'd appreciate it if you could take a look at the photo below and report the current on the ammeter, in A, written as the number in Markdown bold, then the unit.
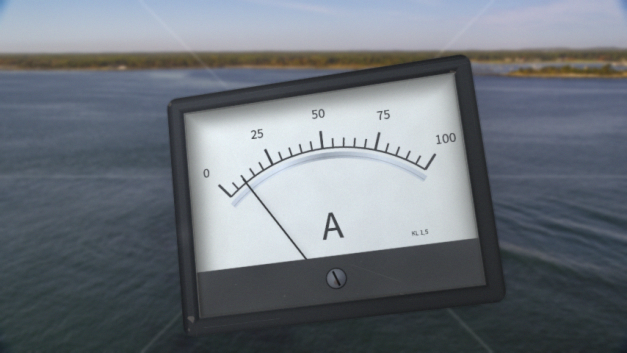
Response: **10** A
